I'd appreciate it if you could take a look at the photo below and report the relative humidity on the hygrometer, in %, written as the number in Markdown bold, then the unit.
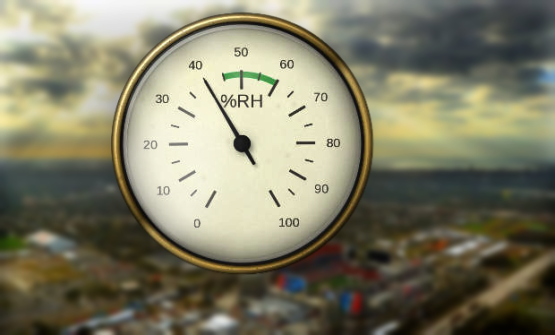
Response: **40** %
